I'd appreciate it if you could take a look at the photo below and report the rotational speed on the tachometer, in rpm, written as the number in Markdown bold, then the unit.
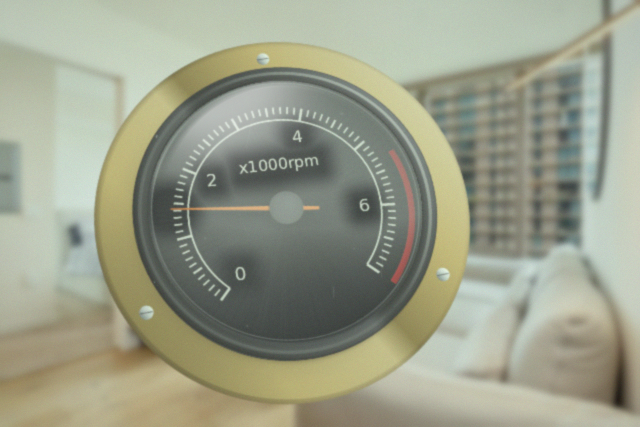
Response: **1400** rpm
